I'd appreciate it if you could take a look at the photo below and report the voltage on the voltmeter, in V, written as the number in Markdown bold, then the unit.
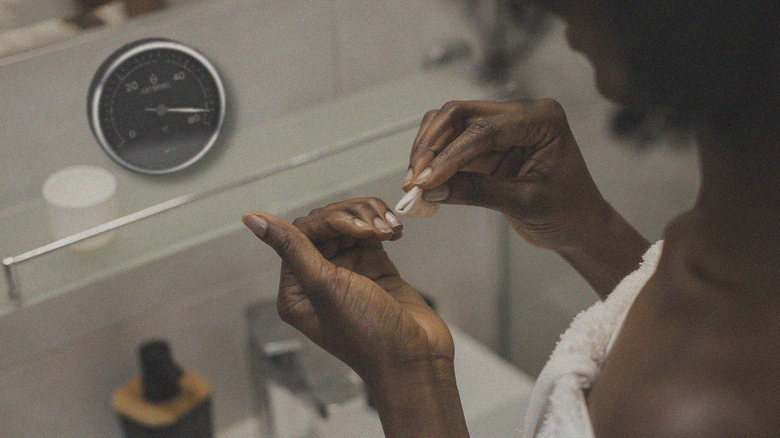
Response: **56** V
